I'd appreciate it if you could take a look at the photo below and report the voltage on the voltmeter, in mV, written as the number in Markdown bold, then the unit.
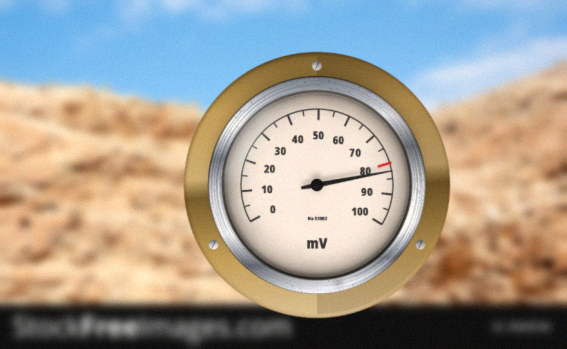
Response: **82.5** mV
